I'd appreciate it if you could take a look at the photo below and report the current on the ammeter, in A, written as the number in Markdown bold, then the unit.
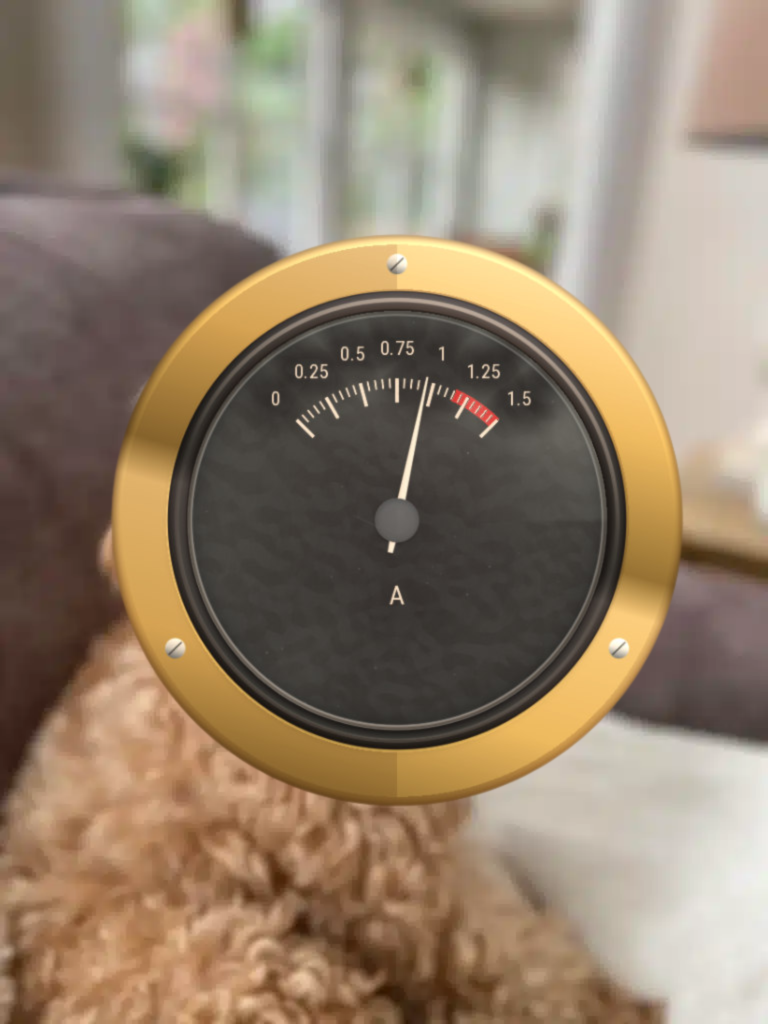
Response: **0.95** A
